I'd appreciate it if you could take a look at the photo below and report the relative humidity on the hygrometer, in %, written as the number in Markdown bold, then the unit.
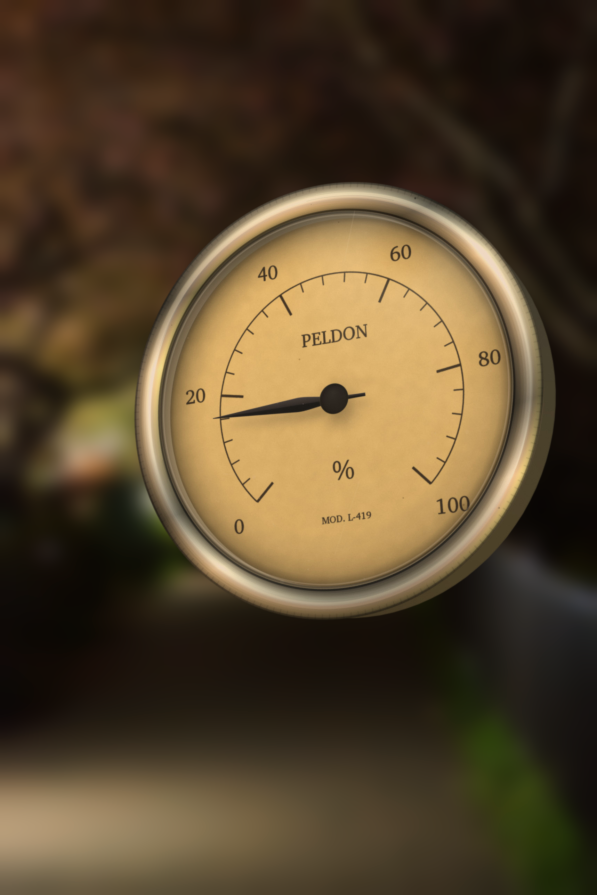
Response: **16** %
